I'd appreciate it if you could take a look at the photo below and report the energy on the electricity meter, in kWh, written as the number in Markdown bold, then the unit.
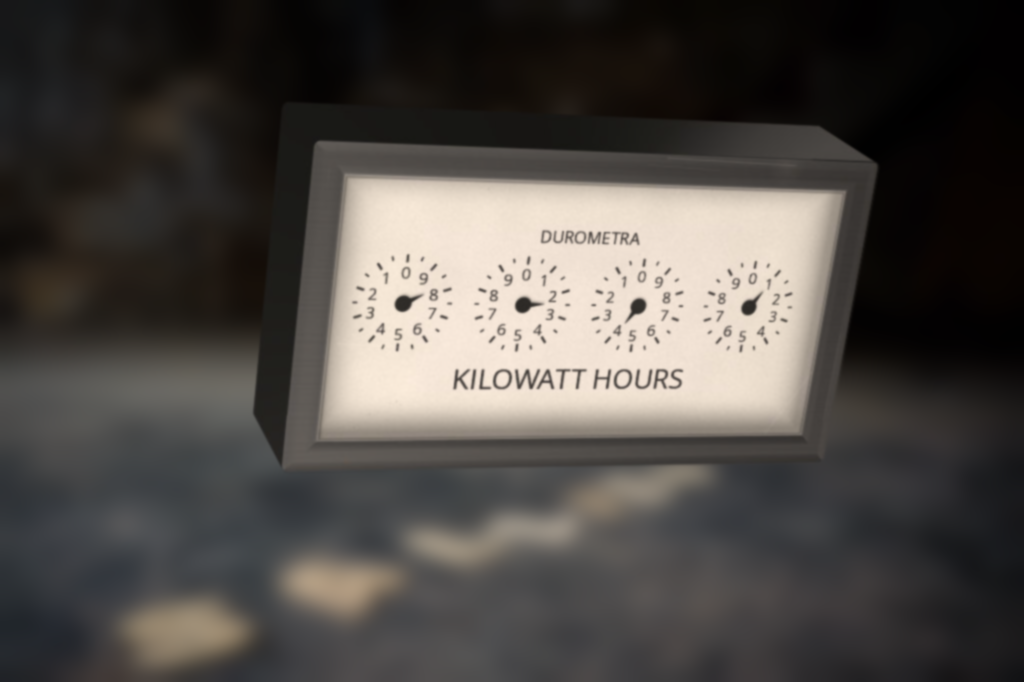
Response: **8241** kWh
